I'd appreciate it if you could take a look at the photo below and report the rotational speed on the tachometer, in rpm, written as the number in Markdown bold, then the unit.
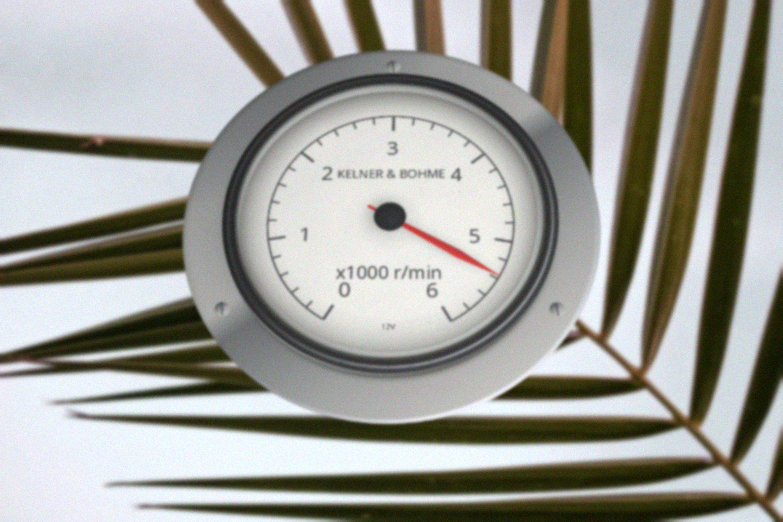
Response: **5400** rpm
